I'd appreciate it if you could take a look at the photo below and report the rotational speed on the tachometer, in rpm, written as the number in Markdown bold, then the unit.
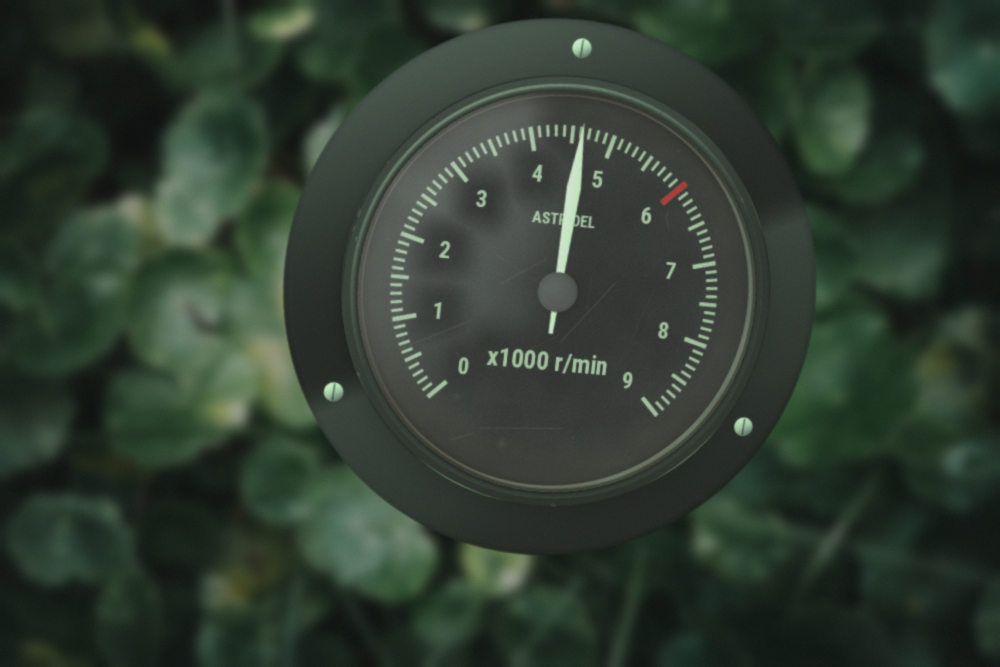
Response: **4600** rpm
